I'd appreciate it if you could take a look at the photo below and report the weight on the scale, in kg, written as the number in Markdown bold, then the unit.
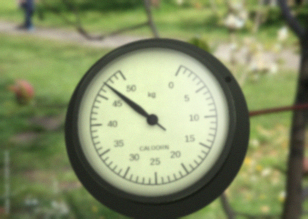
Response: **47** kg
